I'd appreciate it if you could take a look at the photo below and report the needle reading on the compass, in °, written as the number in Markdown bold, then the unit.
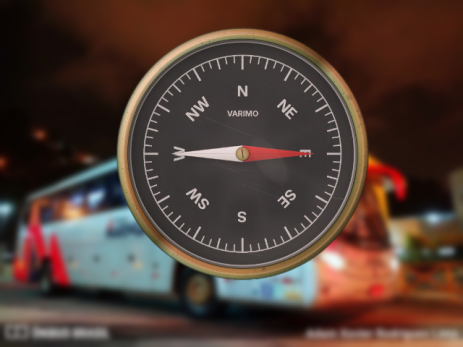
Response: **90** °
